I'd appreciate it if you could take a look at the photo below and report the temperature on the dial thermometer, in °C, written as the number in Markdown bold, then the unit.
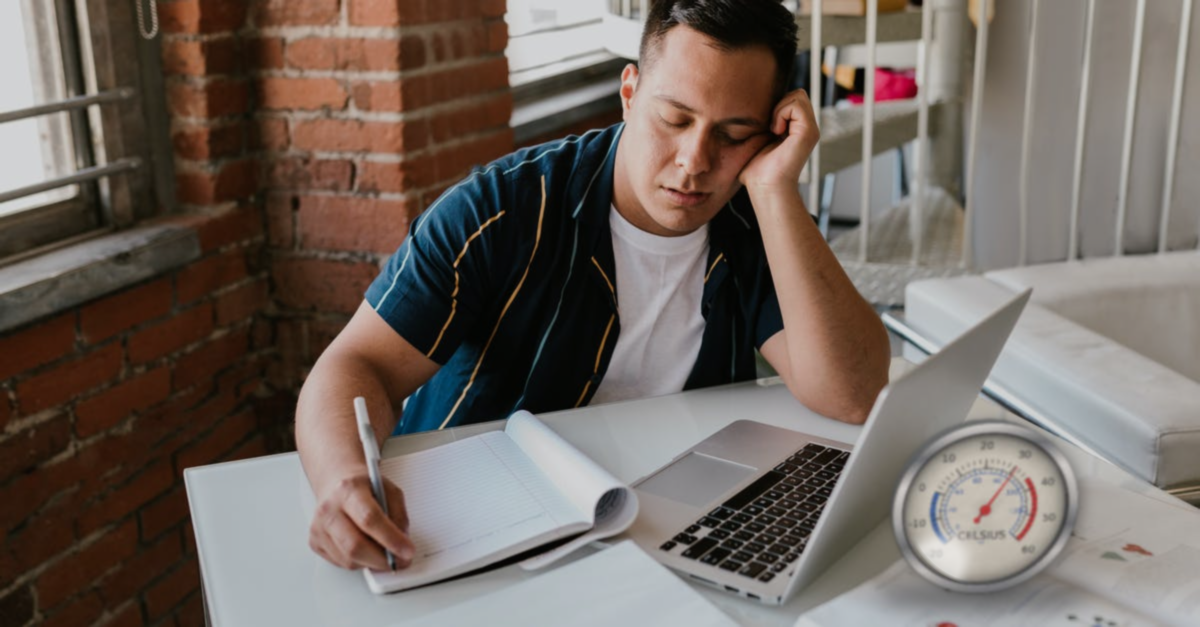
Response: **30** °C
